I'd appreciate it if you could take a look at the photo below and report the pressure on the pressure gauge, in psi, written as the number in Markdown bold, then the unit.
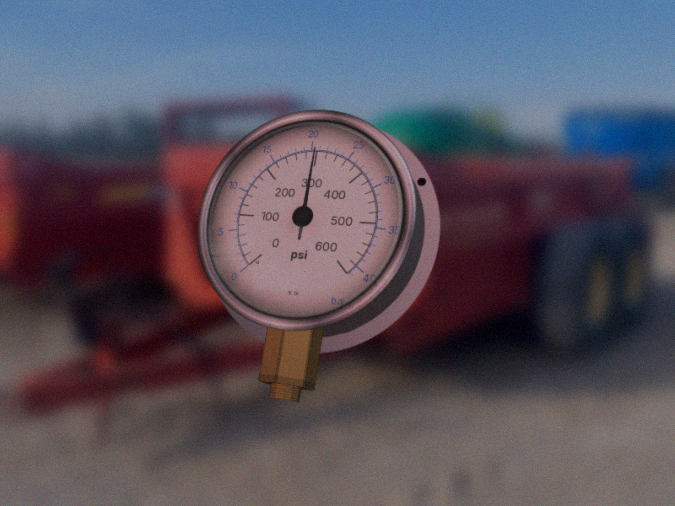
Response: **300** psi
